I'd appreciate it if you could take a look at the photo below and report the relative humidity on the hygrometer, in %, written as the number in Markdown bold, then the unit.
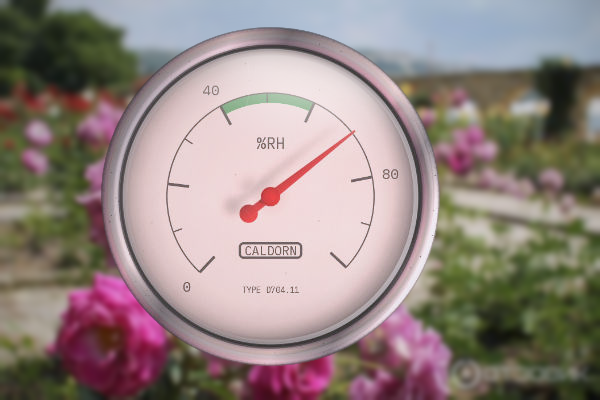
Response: **70** %
